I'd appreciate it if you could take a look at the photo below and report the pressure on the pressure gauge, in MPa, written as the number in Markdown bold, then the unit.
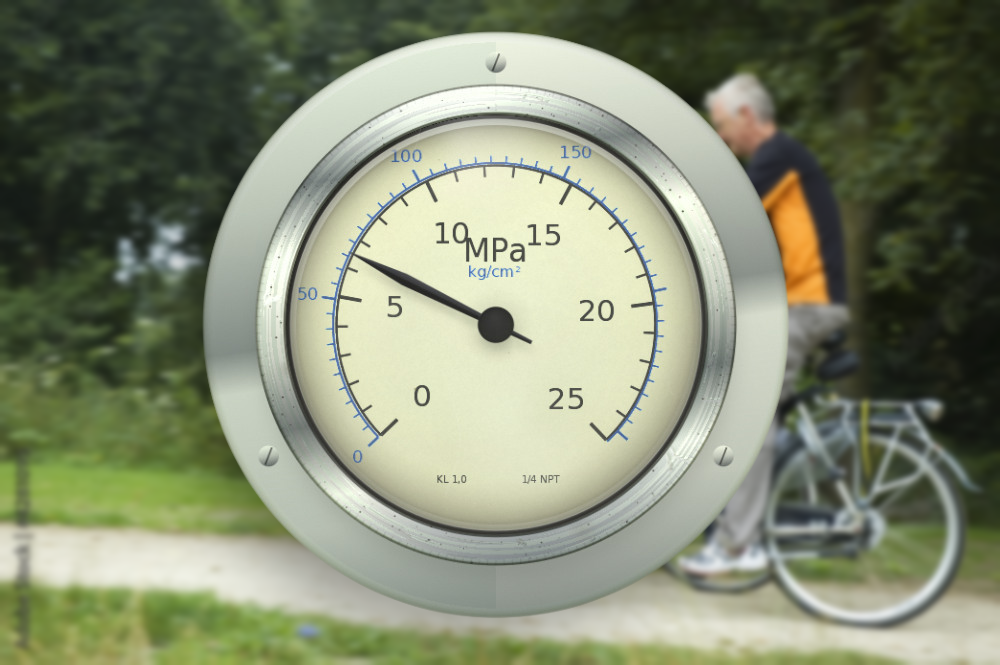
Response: **6.5** MPa
